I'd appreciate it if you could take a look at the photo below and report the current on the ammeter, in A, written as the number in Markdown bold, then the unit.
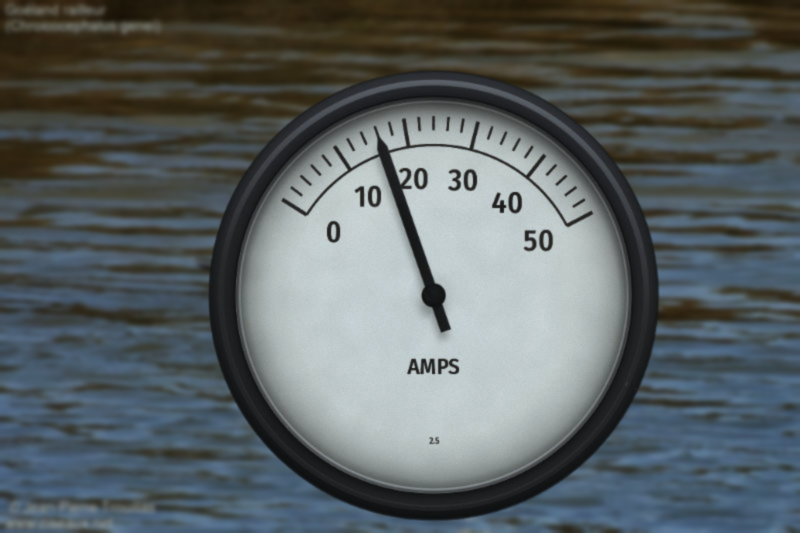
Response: **16** A
